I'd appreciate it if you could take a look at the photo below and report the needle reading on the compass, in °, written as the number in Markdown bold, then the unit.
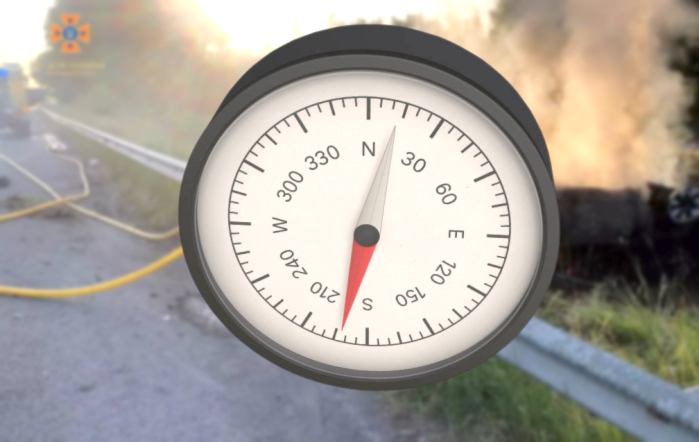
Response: **192.5** °
